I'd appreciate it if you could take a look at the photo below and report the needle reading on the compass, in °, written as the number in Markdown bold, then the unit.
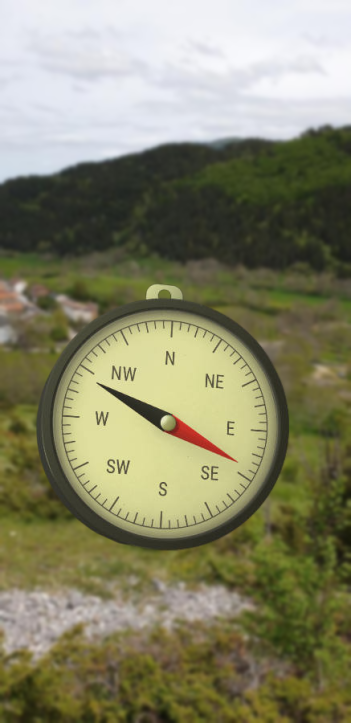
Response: **115** °
